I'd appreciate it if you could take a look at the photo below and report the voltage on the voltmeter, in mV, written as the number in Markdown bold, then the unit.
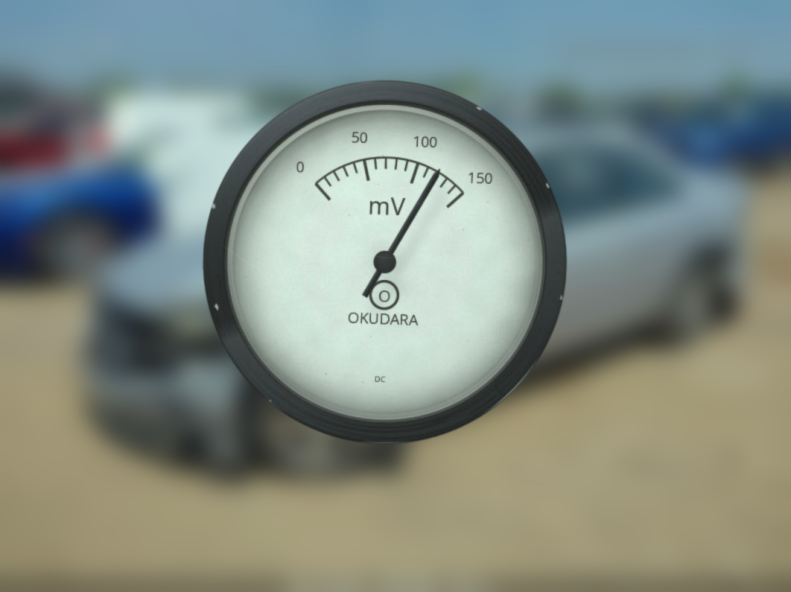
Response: **120** mV
